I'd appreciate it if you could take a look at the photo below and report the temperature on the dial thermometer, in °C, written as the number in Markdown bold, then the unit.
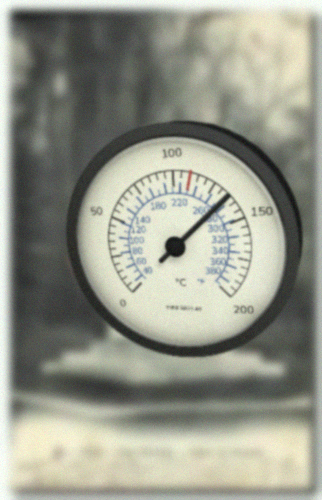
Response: **135** °C
